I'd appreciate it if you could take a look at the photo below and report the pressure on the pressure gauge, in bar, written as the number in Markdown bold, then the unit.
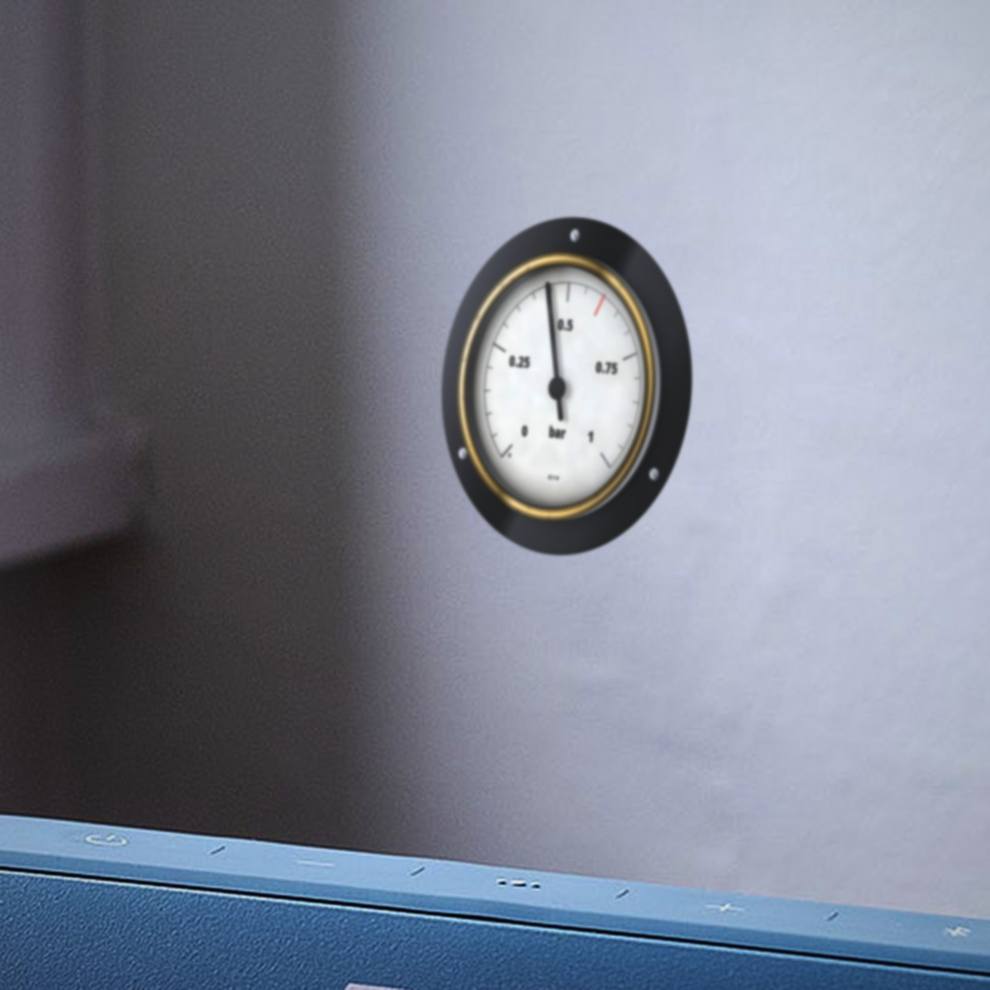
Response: **0.45** bar
